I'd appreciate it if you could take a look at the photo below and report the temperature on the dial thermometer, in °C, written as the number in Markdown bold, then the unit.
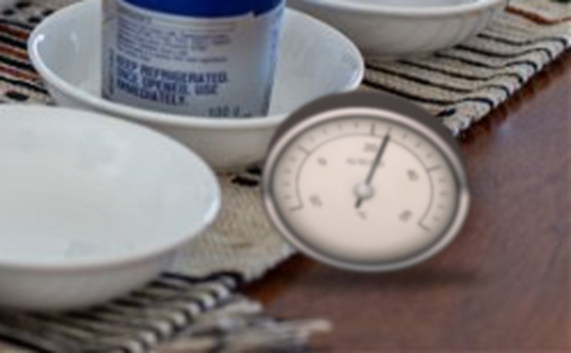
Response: **24** °C
